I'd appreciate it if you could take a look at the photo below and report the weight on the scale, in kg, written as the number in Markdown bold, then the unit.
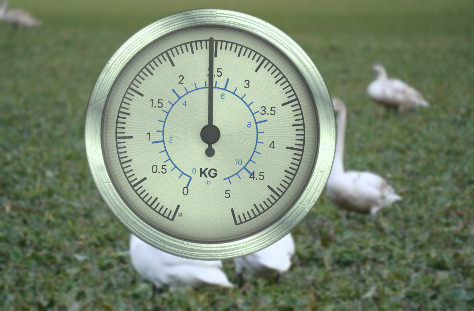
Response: **2.45** kg
